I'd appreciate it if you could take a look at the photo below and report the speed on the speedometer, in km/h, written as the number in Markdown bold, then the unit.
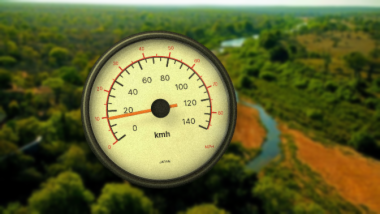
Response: **15** km/h
